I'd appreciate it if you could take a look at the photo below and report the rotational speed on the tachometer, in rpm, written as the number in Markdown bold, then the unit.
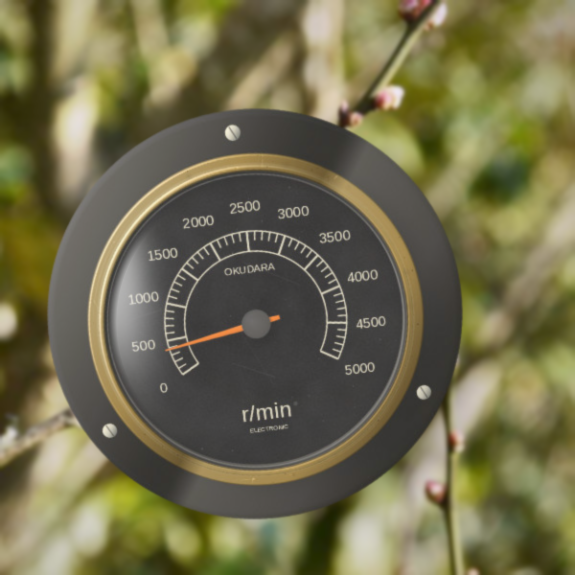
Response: **400** rpm
